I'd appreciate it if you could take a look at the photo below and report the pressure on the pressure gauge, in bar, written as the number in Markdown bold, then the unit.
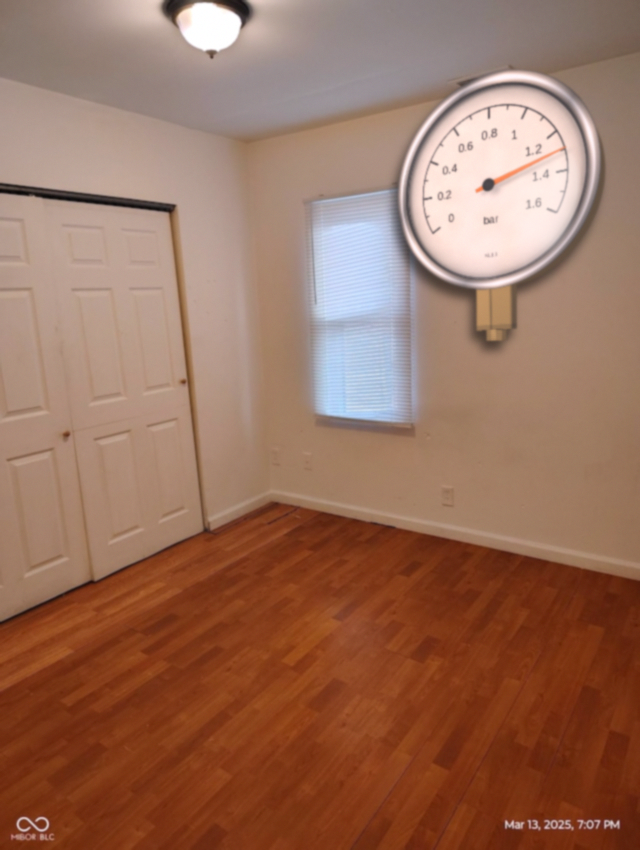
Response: **1.3** bar
